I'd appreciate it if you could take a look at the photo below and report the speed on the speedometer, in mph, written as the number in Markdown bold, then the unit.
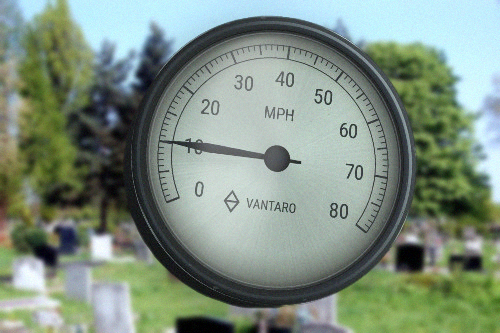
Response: **10** mph
